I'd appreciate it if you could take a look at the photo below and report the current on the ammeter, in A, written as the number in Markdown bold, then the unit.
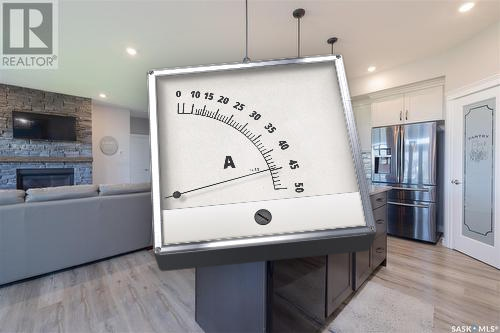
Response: **45** A
